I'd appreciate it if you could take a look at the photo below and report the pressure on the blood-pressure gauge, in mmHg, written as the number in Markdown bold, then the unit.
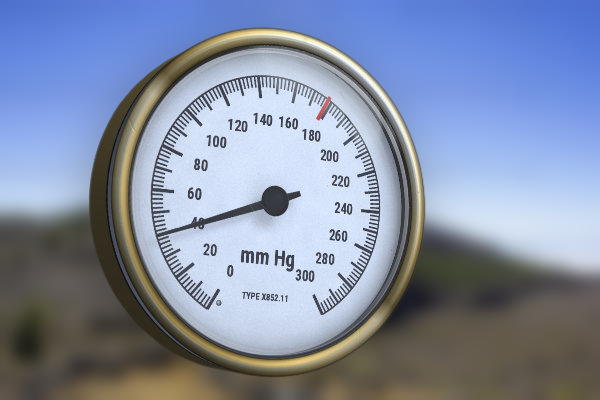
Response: **40** mmHg
